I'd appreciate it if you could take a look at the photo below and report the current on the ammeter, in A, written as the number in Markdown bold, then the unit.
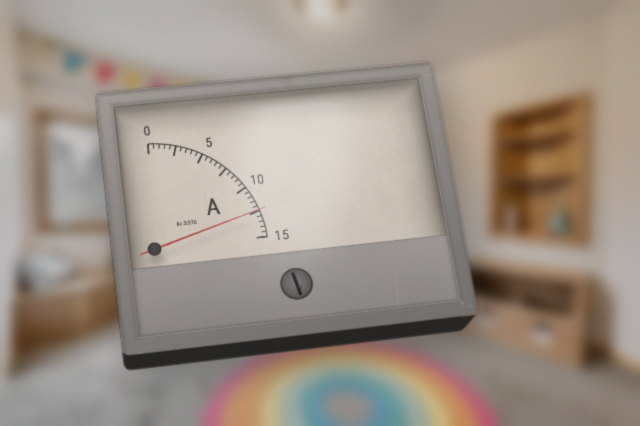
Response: **12.5** A
